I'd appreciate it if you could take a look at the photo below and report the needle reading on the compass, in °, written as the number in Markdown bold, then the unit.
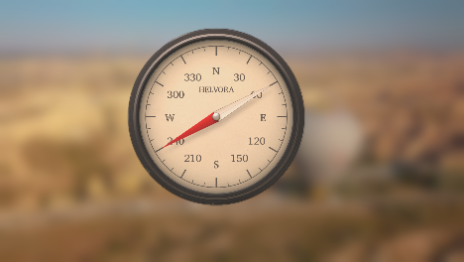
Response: **240** °
